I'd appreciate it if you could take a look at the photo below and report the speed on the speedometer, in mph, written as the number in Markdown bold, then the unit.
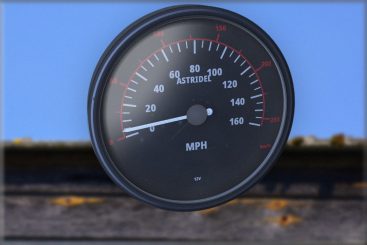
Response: **5** mph
